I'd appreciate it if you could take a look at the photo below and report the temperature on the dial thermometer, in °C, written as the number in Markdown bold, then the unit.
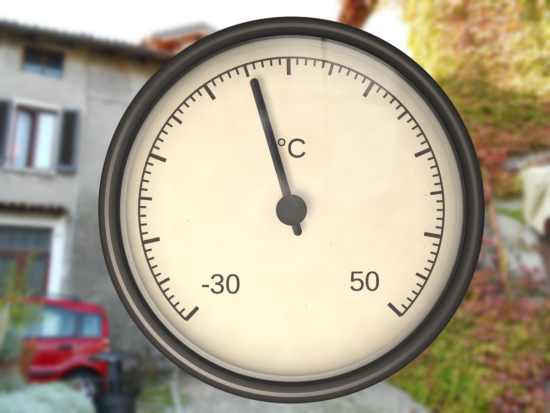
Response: **5.5** °C
